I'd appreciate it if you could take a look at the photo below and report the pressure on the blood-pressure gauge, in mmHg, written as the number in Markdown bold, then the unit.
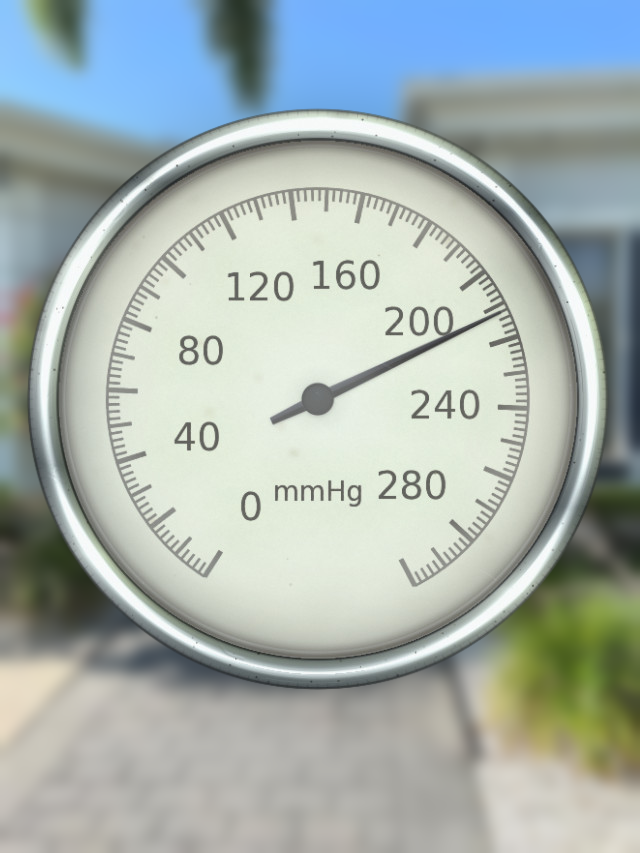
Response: **212** mmHg
